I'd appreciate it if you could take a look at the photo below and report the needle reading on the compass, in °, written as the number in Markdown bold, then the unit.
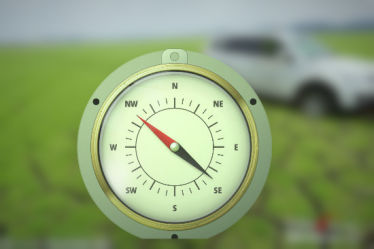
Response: **310** °
